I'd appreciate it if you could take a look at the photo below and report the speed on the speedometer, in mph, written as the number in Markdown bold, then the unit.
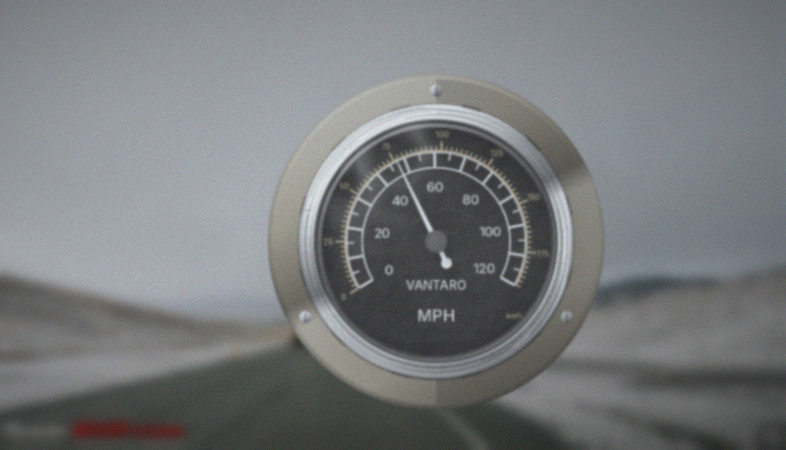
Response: **47.5** mph
